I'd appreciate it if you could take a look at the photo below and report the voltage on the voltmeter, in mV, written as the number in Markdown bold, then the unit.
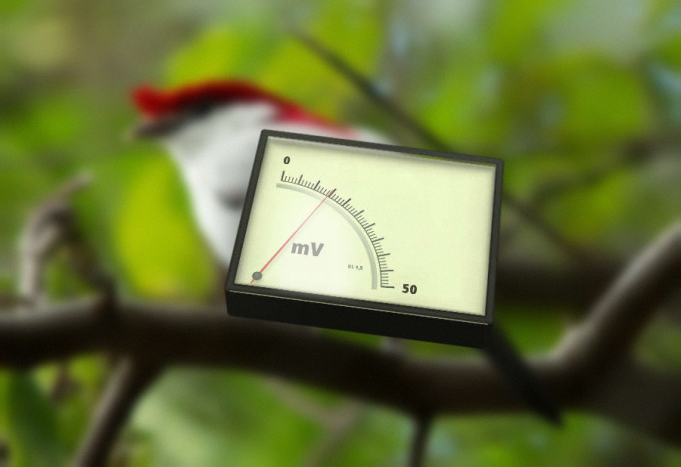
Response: **15** mV
